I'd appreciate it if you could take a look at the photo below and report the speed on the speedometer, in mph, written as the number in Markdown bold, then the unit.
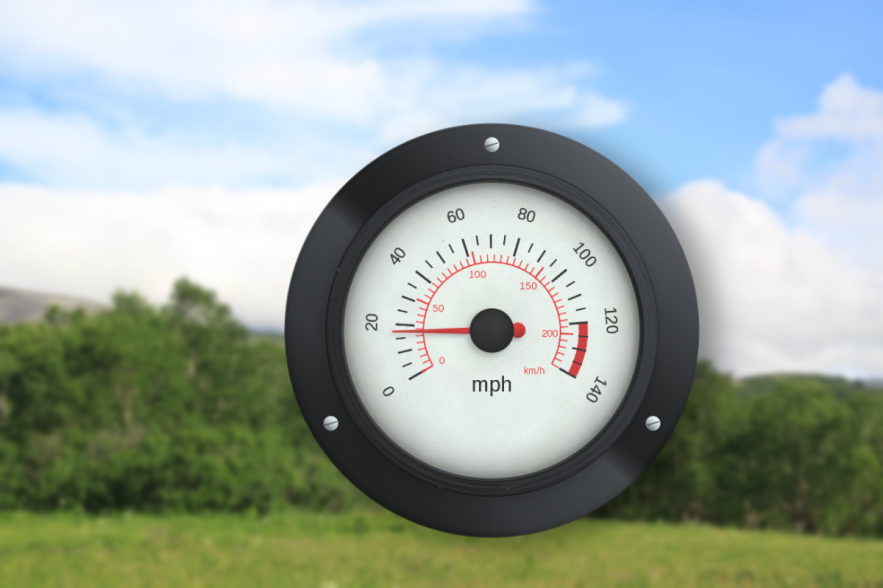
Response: **17.5** mph
